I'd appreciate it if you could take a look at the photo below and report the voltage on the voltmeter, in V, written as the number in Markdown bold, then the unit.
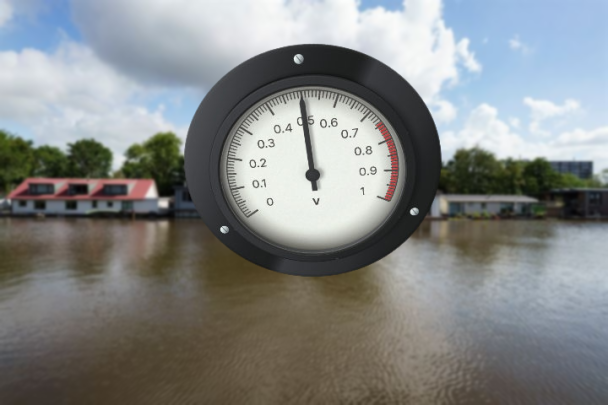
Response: **0.5** V
